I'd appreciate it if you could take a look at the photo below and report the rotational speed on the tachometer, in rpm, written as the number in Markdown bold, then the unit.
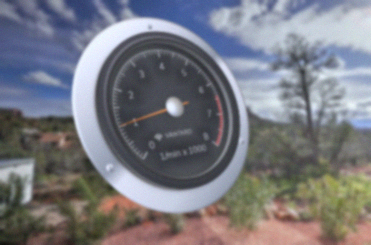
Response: **1000** rpm
